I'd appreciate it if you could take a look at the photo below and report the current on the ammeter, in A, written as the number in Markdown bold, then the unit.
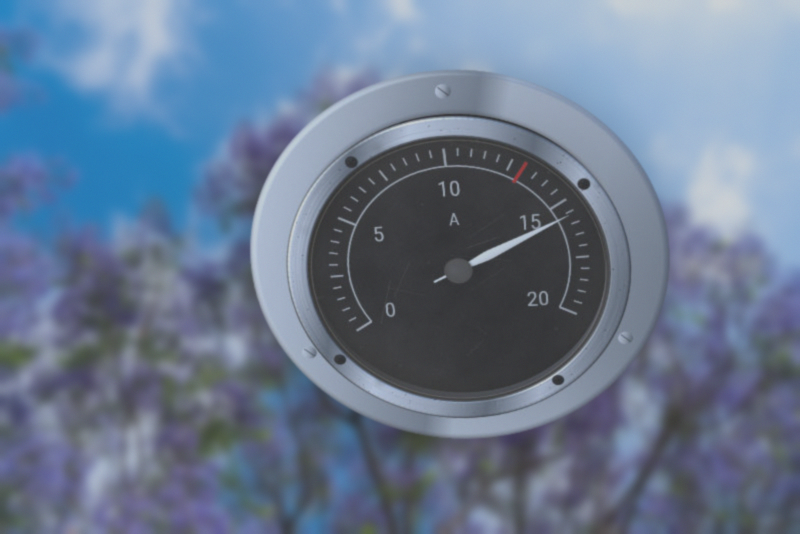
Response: **15.5** A
